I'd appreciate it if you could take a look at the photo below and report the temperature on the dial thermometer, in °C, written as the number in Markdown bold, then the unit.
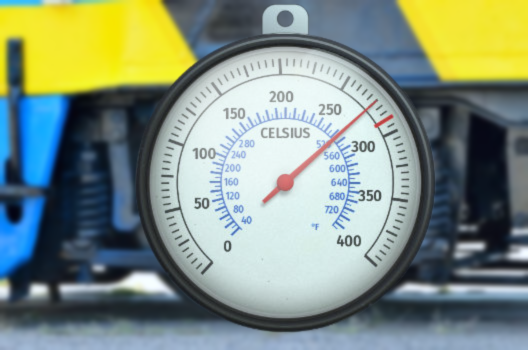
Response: **275** °C
